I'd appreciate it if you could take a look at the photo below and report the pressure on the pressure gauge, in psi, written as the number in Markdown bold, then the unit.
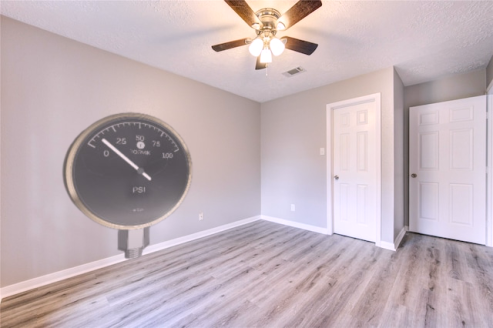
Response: **10** psi
